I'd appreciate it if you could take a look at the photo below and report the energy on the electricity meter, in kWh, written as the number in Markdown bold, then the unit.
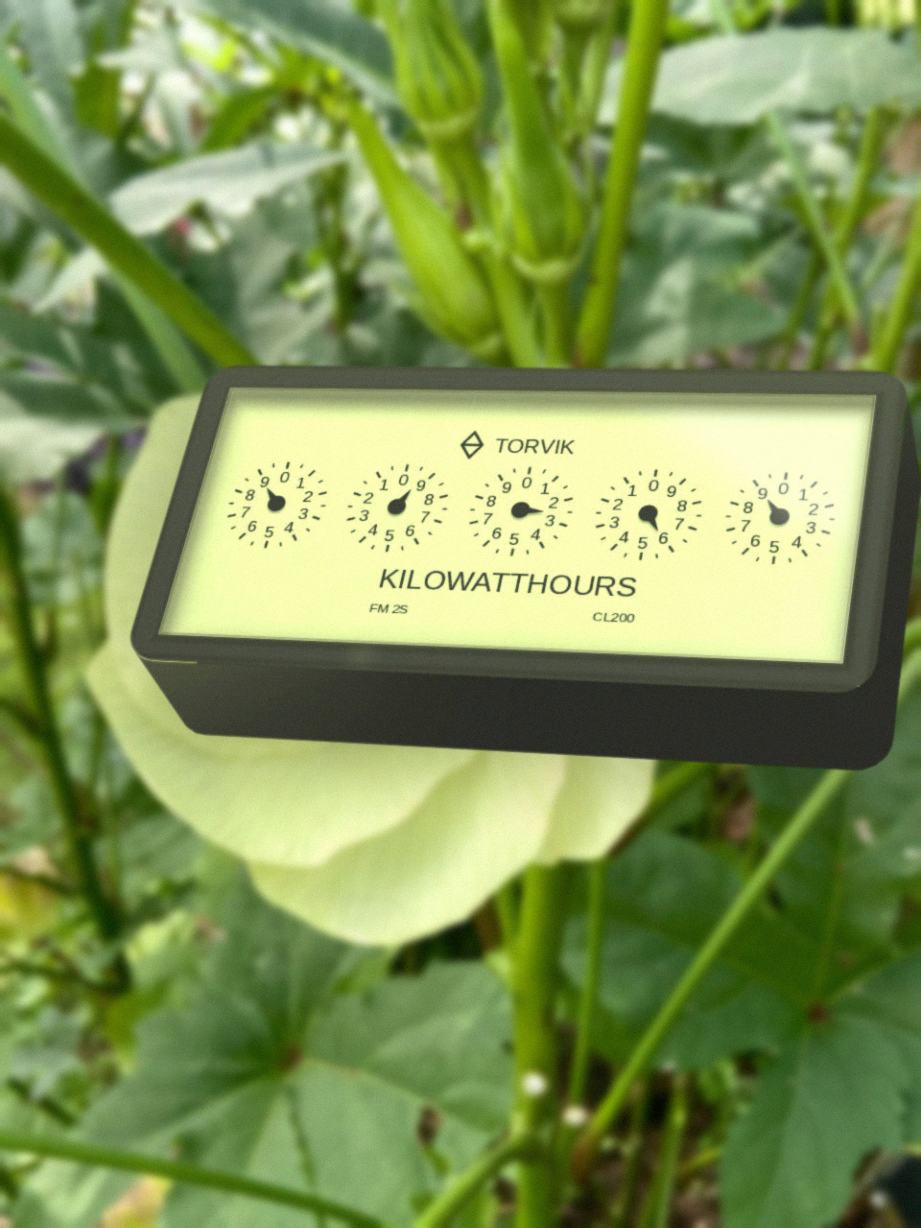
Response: **89259** kWh
